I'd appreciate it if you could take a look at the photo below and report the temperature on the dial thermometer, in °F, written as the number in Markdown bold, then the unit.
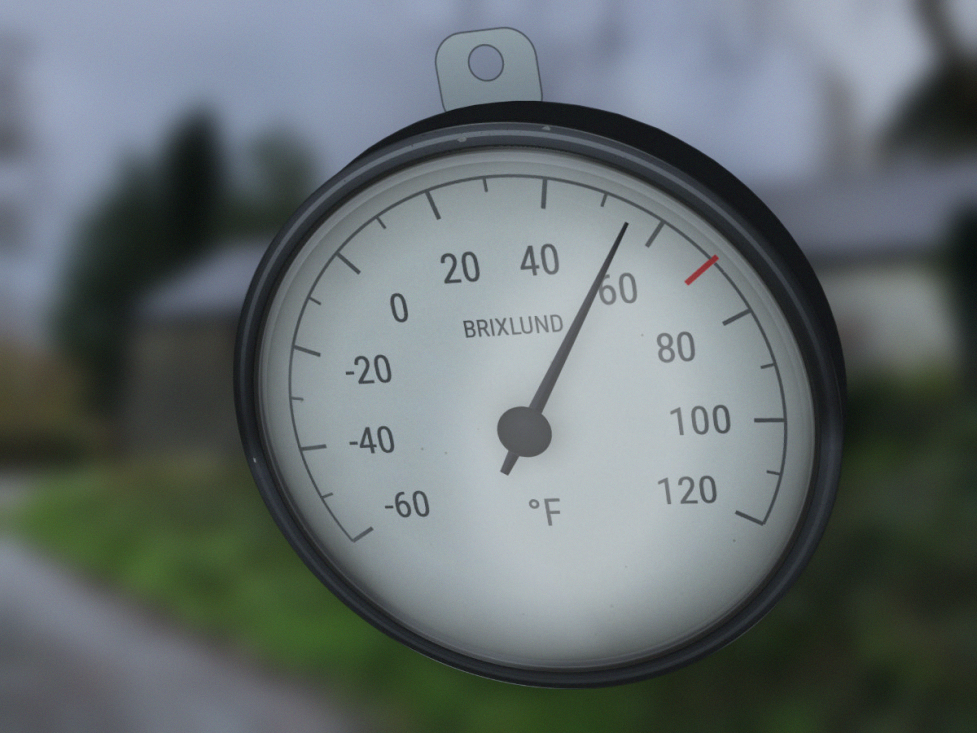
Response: **55** °F
